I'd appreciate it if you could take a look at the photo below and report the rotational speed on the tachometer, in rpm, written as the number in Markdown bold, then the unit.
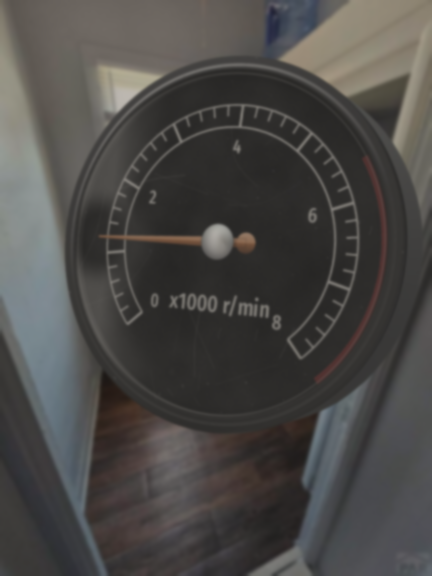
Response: **1200** rpm
